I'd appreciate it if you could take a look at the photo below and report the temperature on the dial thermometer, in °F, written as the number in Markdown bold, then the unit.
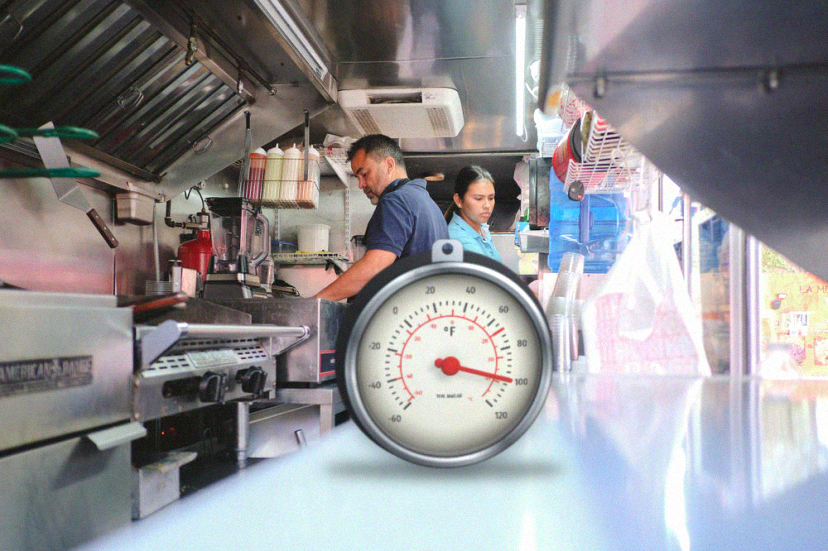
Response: **100** °F
